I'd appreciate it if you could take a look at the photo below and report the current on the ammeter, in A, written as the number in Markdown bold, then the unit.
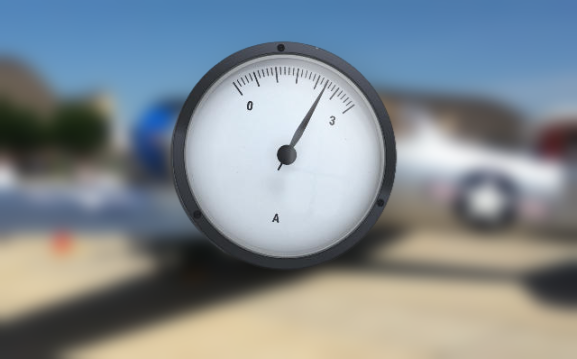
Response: **2.2** A
